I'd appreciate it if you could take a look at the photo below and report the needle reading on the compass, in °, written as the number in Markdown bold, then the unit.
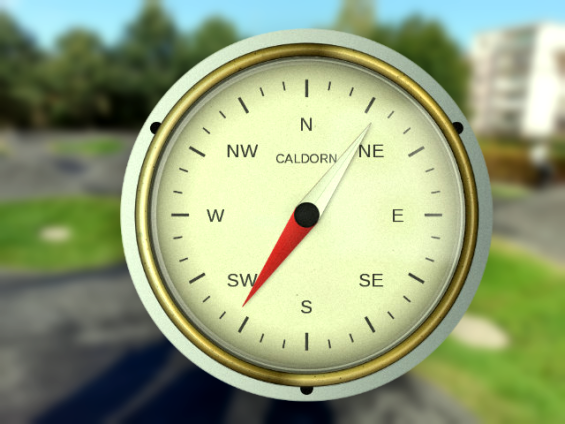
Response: **215** °
